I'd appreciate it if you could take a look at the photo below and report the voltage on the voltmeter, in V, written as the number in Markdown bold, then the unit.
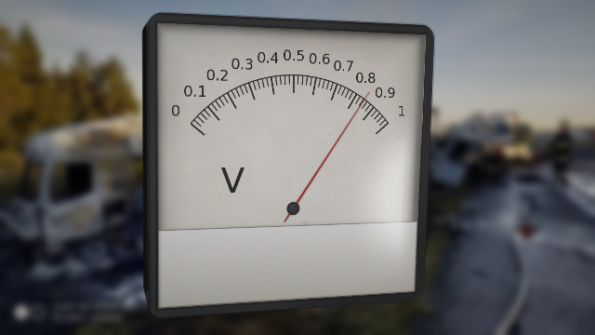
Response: **0.84** V
